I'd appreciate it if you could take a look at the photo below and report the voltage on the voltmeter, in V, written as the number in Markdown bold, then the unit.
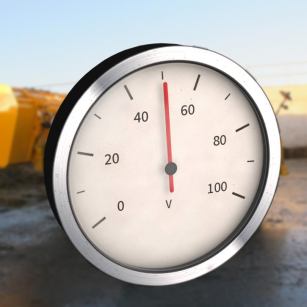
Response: **50** V
